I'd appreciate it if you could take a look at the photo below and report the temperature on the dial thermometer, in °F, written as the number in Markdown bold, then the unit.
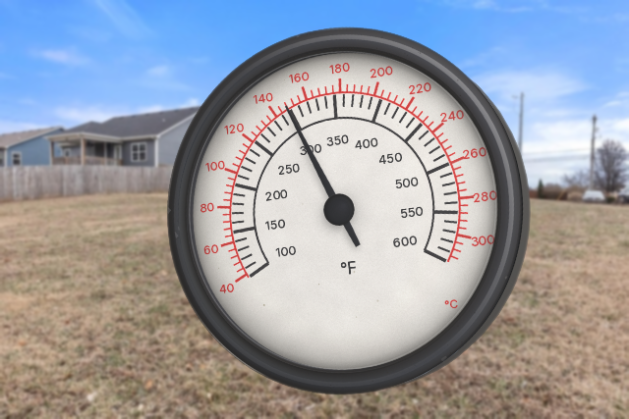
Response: **300** °F
